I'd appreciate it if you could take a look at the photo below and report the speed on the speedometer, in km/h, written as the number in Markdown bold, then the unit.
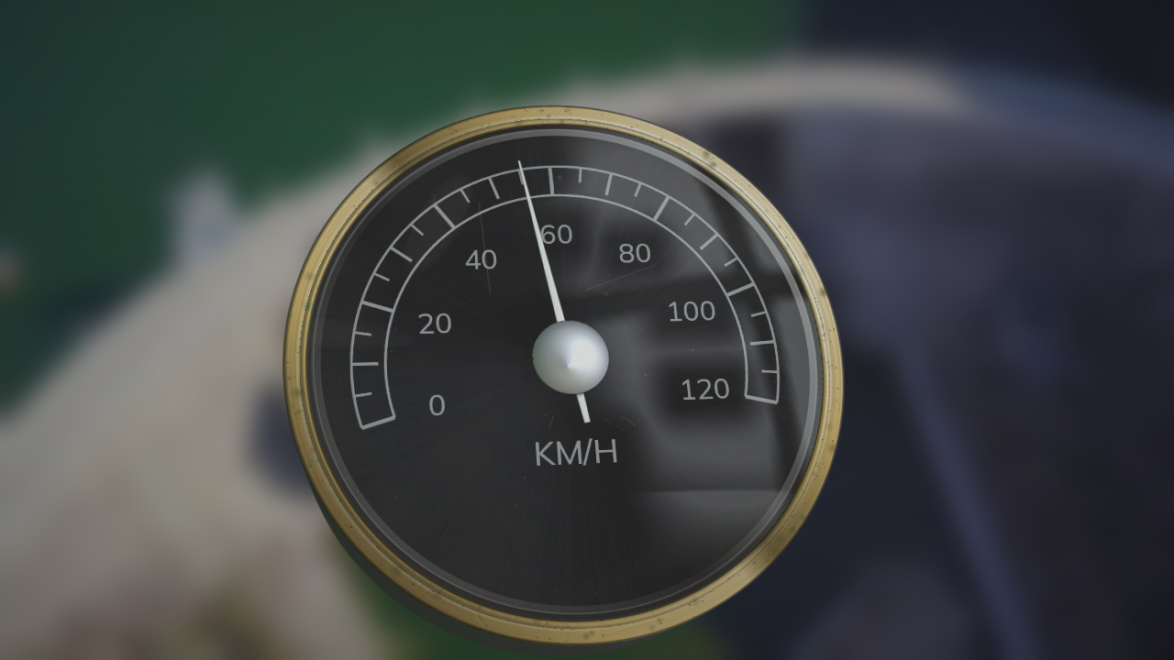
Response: **55** km/h
